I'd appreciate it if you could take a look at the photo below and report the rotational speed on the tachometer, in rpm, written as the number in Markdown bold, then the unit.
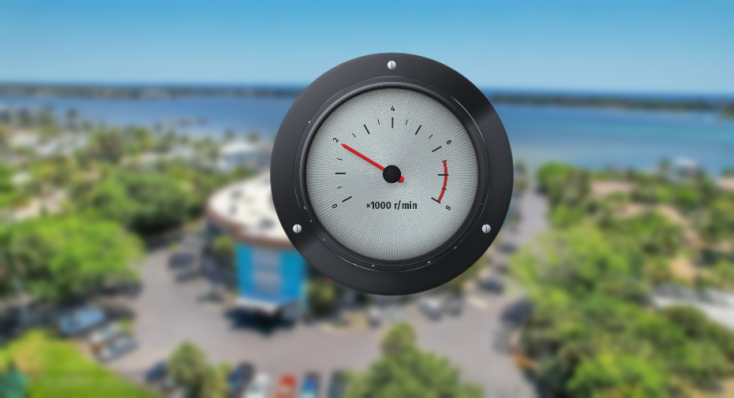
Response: **2000** rpm
